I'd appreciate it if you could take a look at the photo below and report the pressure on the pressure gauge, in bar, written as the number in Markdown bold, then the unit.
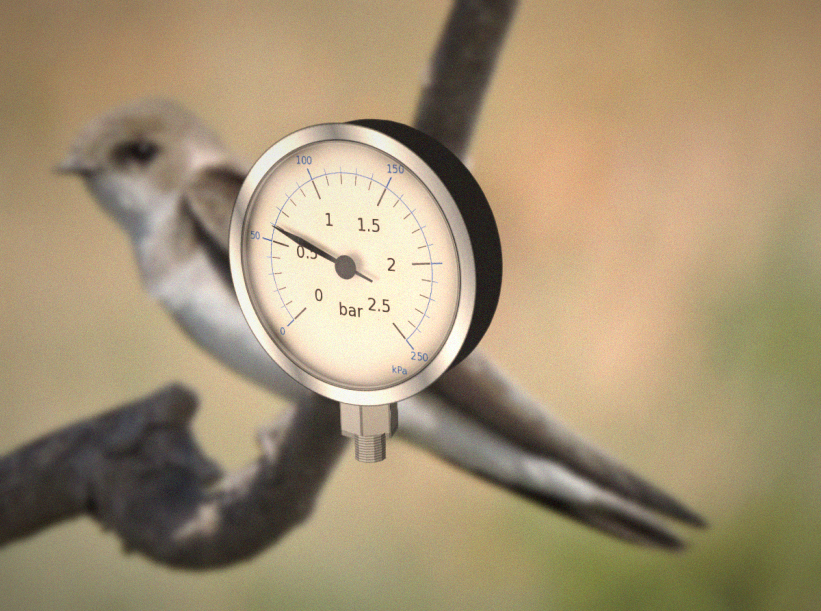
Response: **0.6** bar
